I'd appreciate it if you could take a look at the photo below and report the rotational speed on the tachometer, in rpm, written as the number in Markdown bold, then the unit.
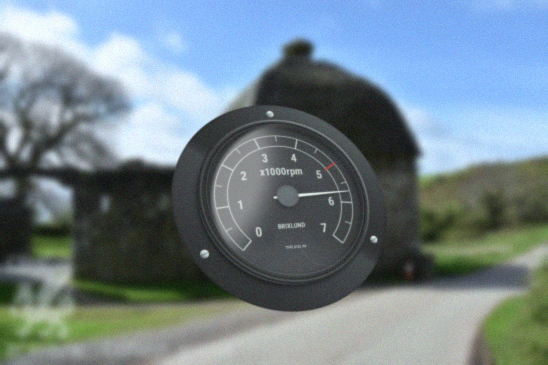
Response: **5750** rpm
